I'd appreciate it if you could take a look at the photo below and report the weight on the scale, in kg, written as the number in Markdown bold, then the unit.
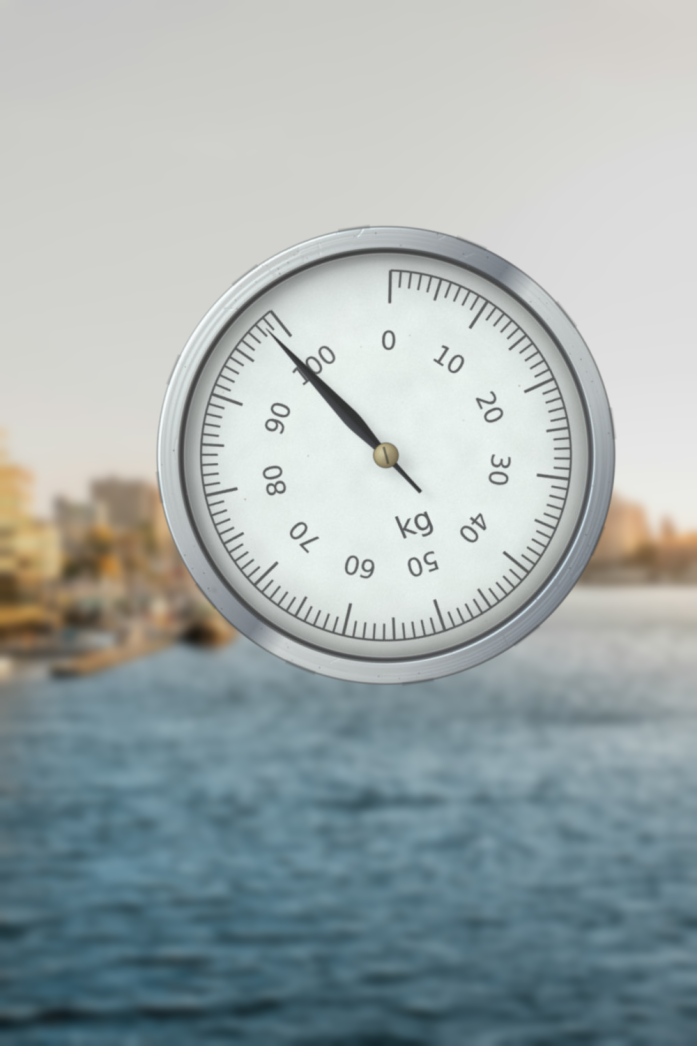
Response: **98.5** kg
